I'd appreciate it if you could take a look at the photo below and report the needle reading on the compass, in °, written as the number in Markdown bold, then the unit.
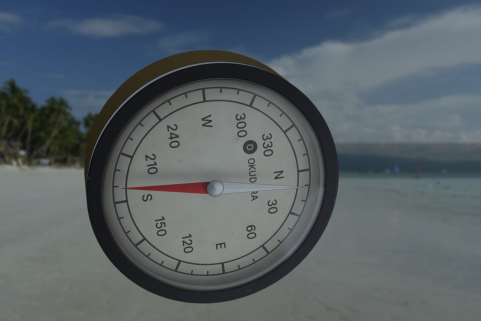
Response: **190** °
